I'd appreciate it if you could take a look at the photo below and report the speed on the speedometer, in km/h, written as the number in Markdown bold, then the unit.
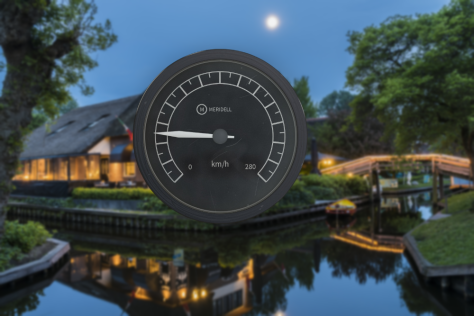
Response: **50** km/h
